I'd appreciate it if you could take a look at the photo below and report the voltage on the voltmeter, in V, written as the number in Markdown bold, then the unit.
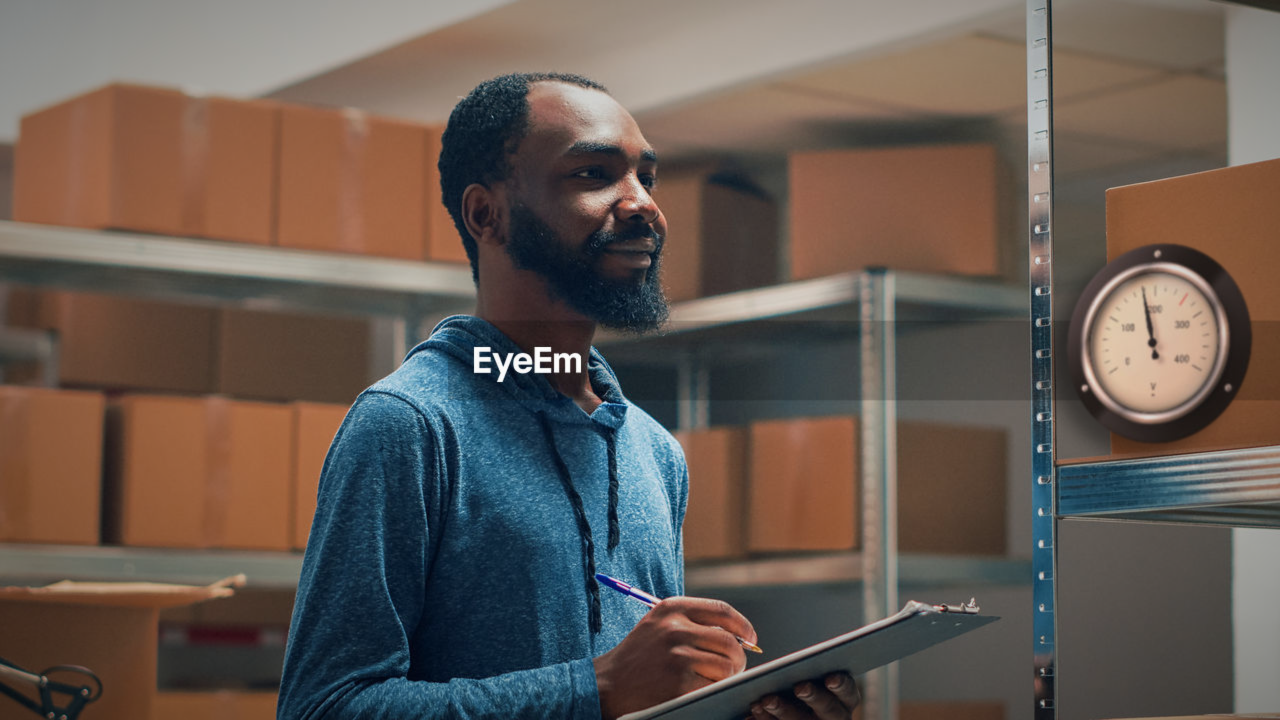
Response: **180** V
